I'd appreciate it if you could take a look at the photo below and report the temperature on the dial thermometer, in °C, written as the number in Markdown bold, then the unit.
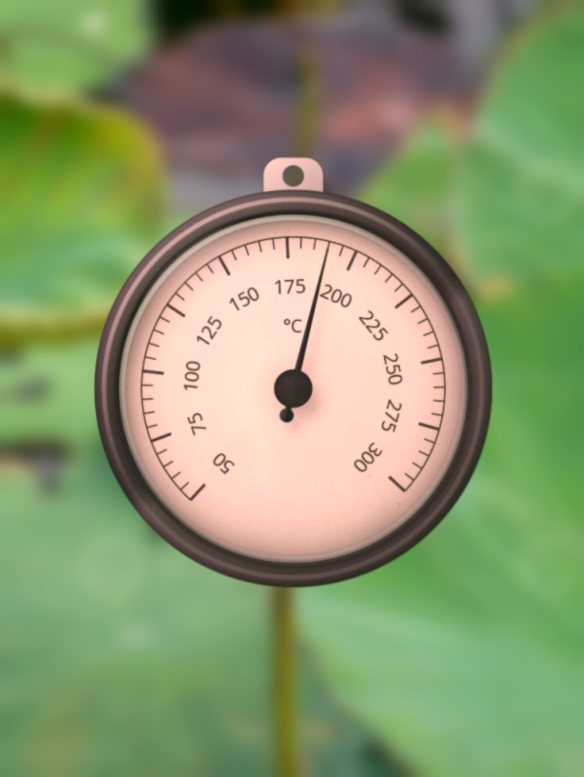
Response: **190** °C
